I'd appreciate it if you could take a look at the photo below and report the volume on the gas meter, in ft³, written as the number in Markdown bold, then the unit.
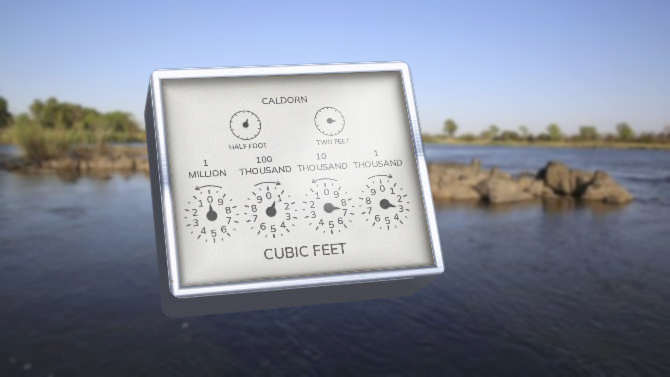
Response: **7300** ft³
